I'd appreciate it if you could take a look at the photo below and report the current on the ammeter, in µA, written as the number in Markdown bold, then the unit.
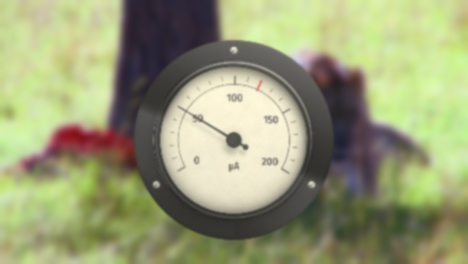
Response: **50** µA
